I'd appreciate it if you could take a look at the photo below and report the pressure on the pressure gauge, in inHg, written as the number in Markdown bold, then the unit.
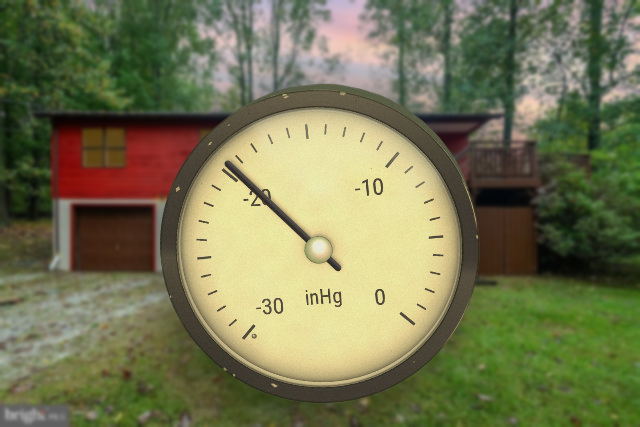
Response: **-19.5** inHg
